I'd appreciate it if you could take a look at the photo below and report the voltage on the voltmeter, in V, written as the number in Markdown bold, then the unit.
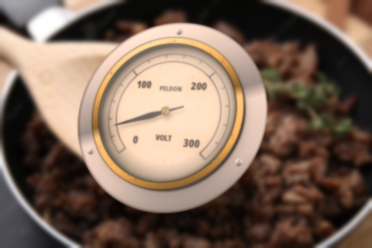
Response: **30** V
